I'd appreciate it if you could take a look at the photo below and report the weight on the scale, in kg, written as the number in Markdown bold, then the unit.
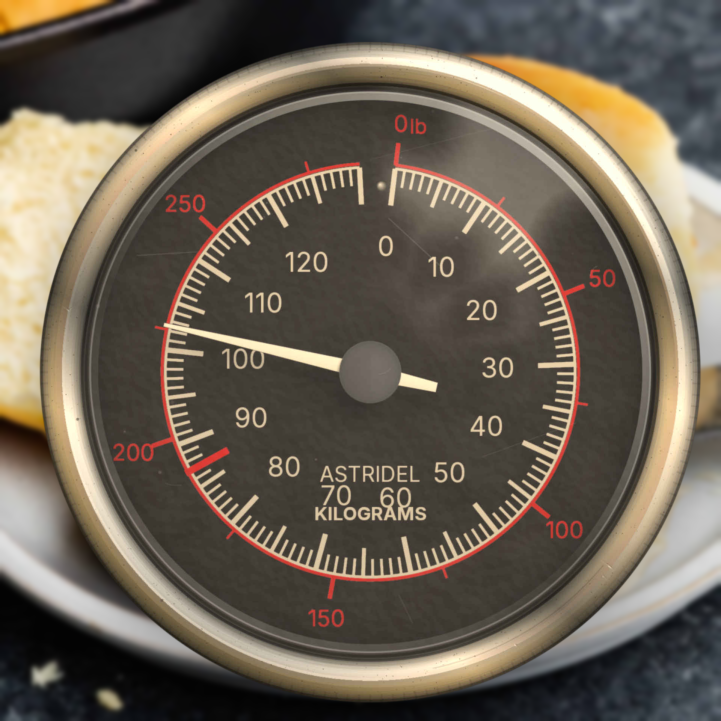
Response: **102.5** kg
